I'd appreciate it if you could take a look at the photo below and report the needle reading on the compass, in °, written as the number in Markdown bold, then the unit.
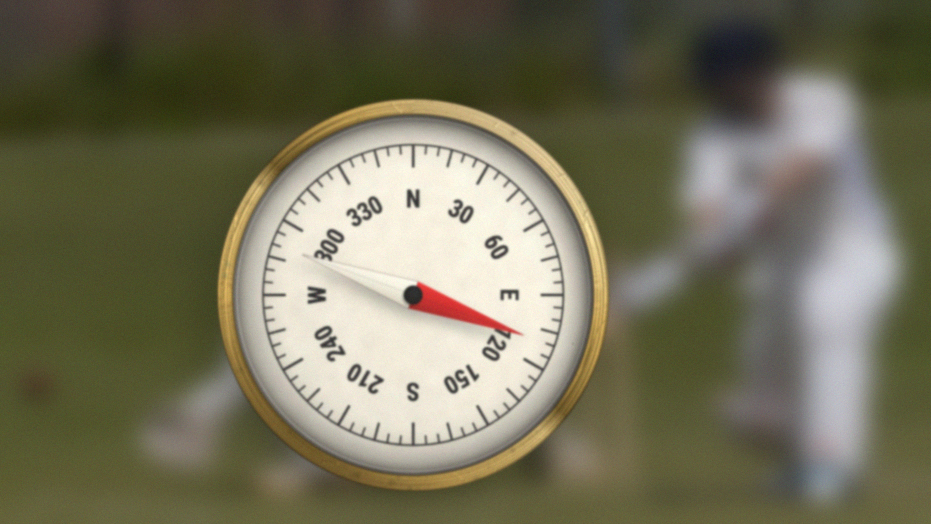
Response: **110** °
